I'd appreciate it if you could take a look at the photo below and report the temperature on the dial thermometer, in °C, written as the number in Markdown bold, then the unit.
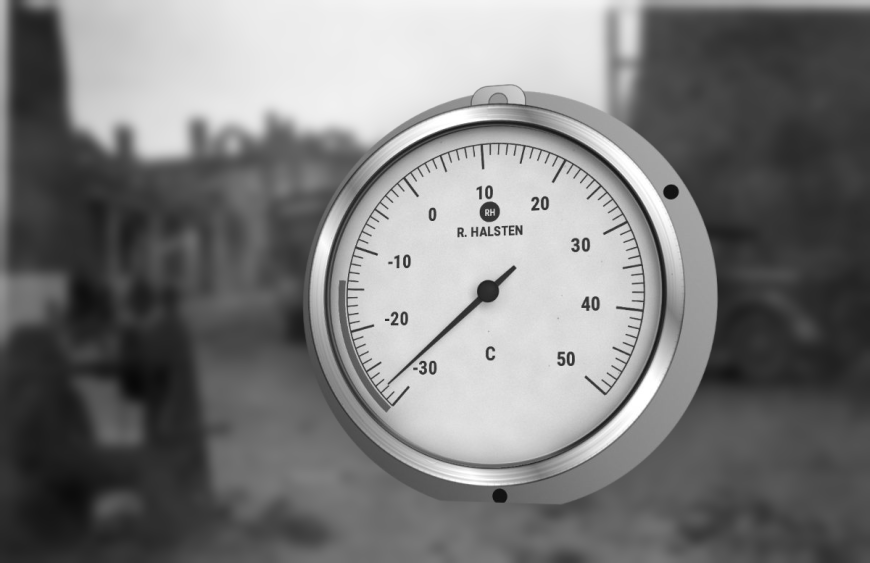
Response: **-28** °C
